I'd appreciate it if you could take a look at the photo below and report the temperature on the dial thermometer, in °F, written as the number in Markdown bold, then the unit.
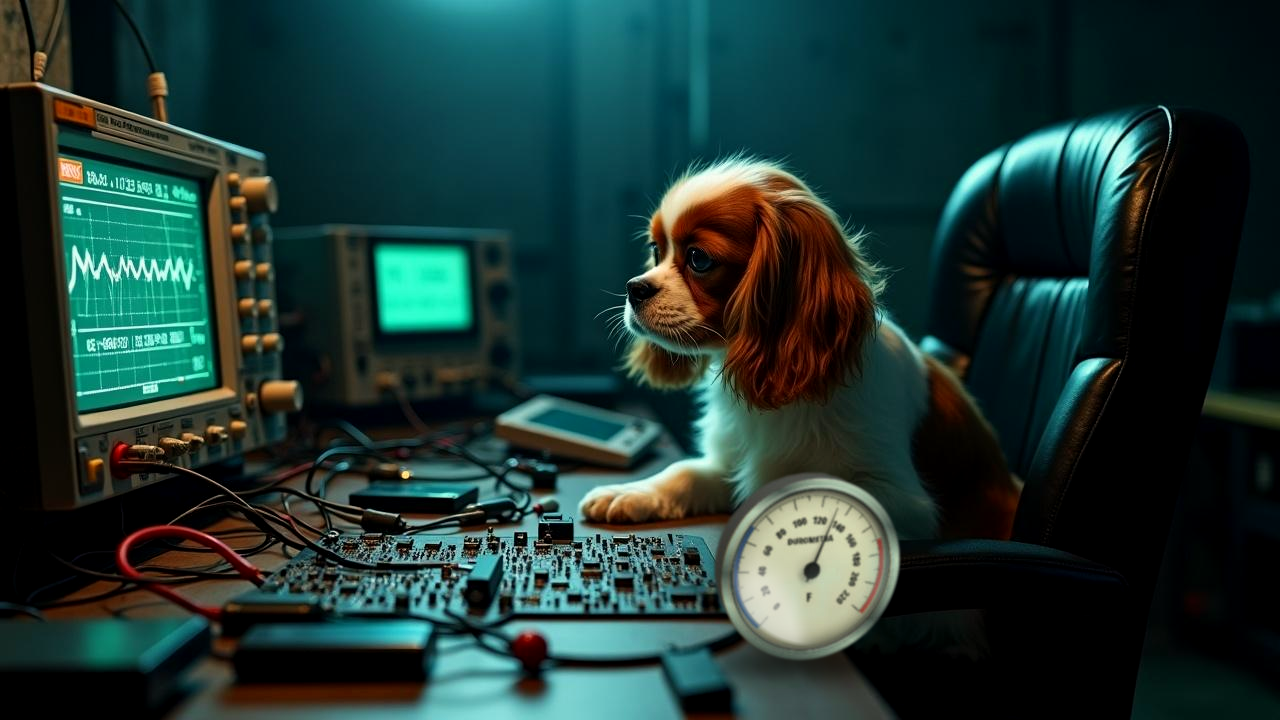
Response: **130** °F
